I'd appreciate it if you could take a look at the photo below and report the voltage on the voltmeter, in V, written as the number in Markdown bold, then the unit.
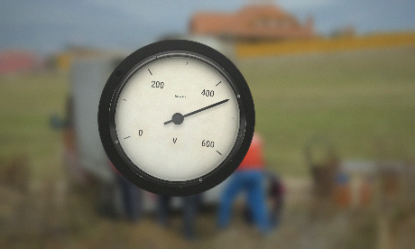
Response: **450** V
